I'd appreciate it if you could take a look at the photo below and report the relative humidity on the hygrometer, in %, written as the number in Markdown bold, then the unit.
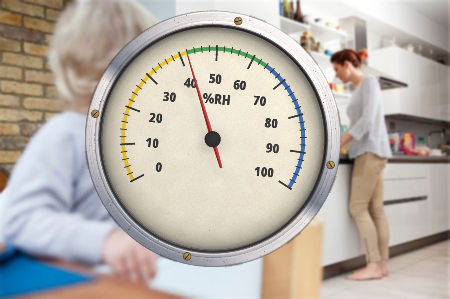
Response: **42** %
